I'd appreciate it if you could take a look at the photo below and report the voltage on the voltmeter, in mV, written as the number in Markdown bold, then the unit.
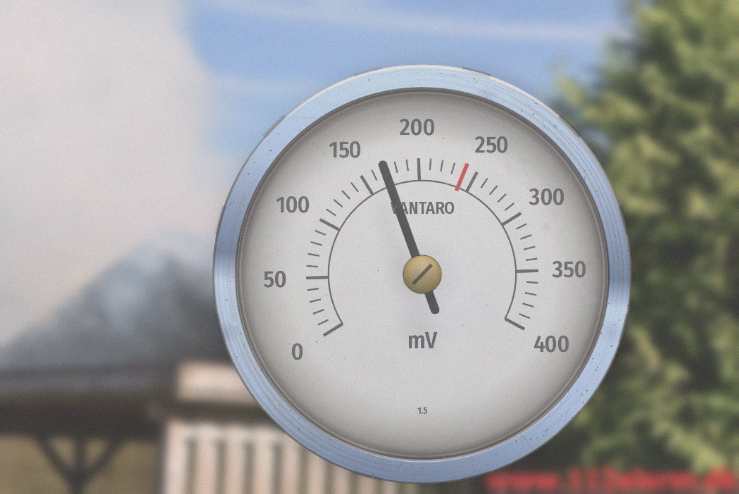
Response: **170** mV
